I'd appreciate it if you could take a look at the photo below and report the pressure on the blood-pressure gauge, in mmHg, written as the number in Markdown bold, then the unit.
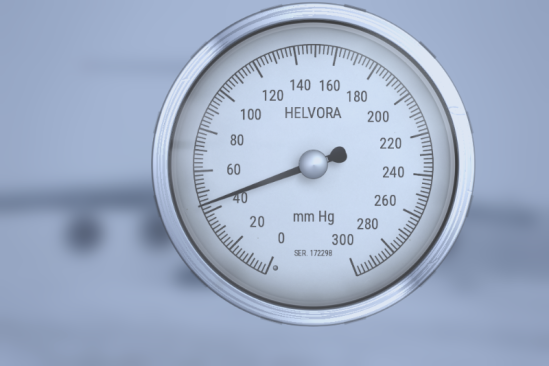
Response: **44** mmHg
